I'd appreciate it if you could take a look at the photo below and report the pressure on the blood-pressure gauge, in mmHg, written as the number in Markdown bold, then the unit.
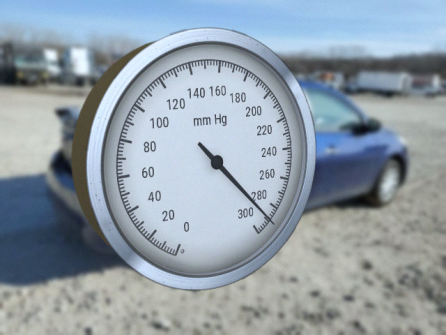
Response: **290** mmHg
